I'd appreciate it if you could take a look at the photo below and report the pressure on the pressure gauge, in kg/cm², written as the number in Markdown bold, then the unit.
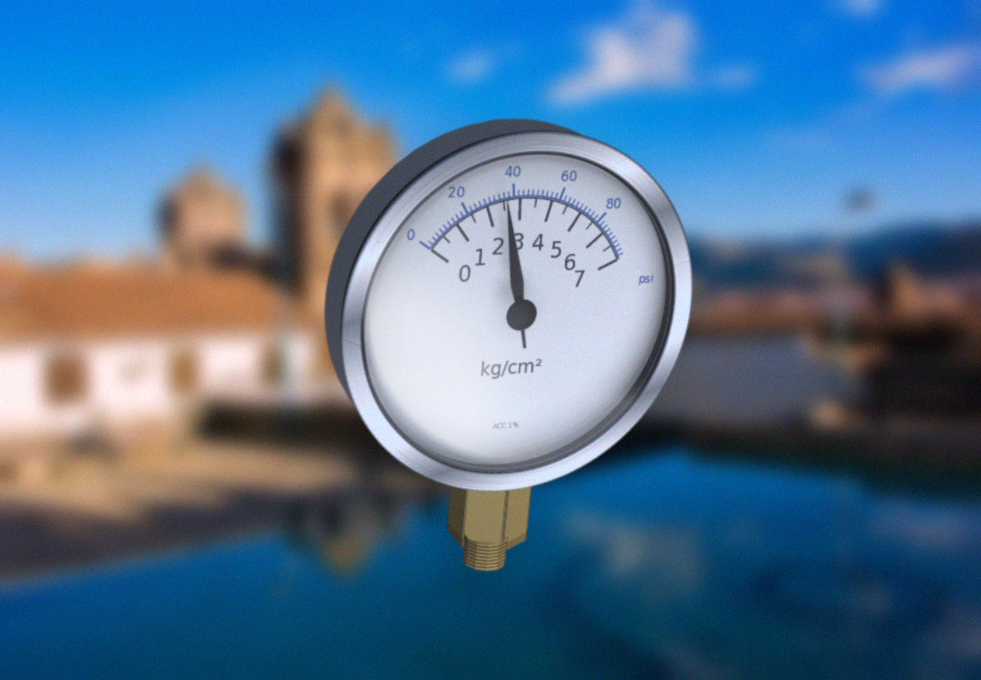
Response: **2.5** kg/cm²
